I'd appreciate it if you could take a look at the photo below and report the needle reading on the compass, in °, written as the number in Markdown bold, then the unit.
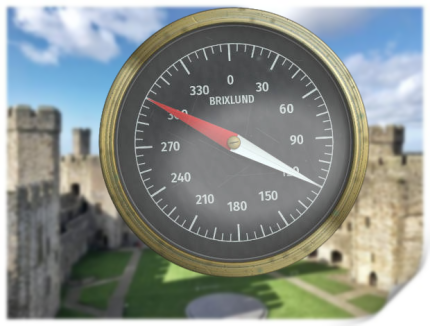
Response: **300** °
